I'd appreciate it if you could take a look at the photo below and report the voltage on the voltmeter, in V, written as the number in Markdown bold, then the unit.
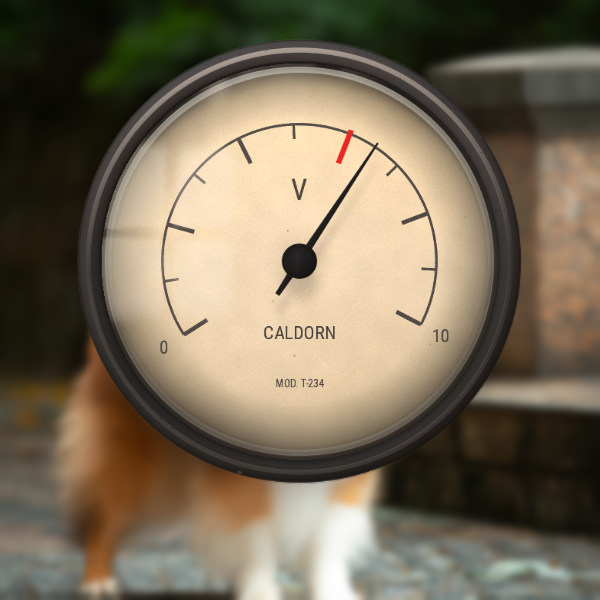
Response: **6.5** V
